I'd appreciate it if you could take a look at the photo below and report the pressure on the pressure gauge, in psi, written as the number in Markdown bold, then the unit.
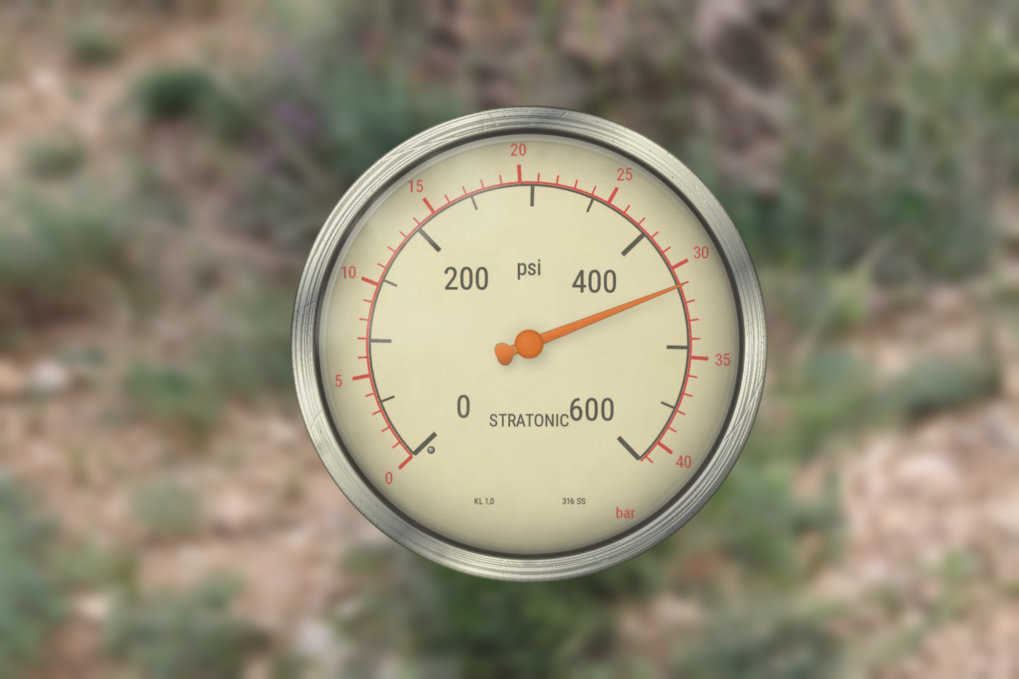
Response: **450** psi
